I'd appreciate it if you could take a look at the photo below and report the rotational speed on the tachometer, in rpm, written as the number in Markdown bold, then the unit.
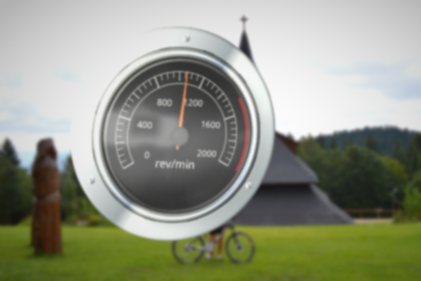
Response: **1050** rpm
